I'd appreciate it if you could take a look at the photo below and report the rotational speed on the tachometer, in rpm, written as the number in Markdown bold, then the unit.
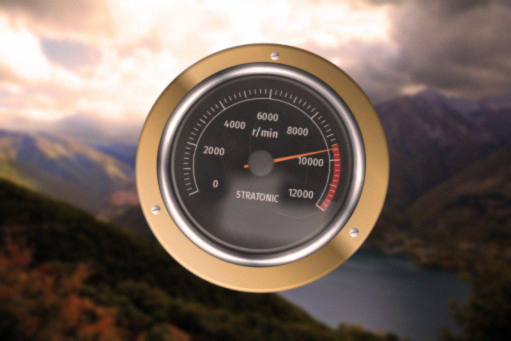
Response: **9600** rpm
